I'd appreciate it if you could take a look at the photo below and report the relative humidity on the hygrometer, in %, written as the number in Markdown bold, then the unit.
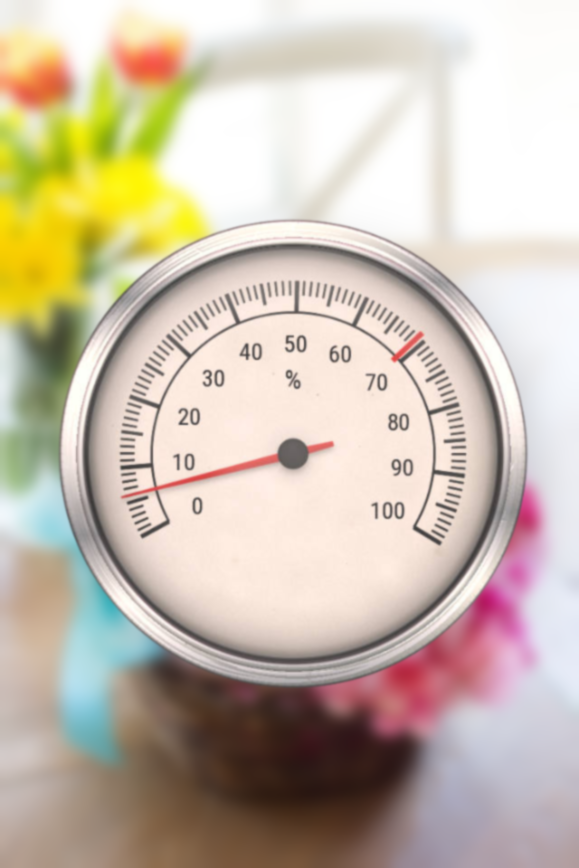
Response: **6** %
